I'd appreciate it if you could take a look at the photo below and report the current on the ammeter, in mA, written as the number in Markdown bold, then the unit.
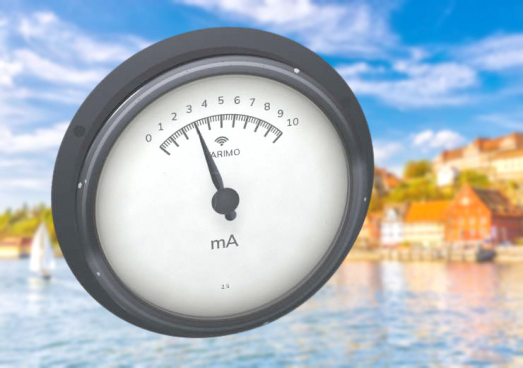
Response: **3** mA
